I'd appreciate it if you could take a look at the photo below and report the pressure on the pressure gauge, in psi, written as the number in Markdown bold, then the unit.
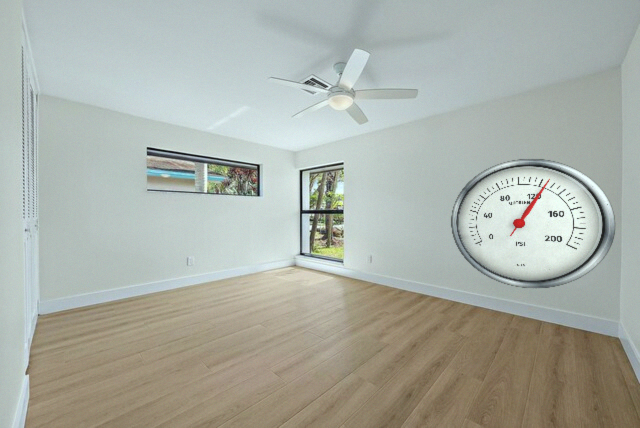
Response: **125** psi
